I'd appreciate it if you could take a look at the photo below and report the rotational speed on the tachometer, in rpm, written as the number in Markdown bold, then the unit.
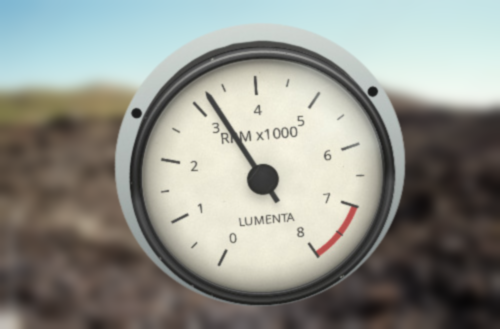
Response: **3250** rpm
